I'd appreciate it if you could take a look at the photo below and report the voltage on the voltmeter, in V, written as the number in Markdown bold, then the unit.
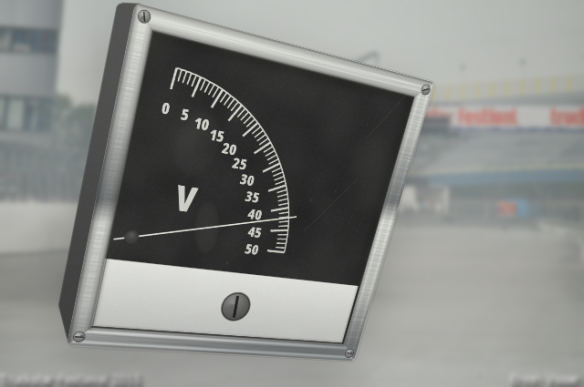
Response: **42** V
